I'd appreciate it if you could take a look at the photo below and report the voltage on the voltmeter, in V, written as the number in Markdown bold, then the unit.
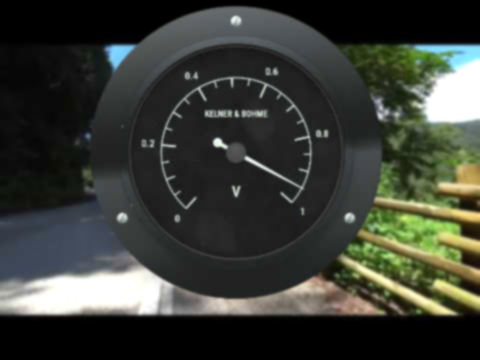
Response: **0.95** V
